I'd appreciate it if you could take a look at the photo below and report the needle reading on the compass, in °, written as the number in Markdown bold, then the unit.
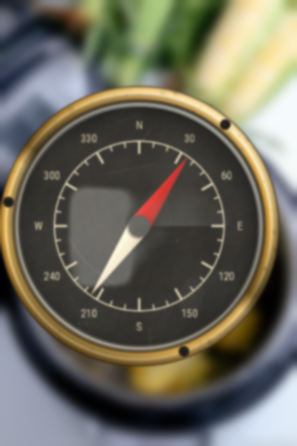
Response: **35** °
